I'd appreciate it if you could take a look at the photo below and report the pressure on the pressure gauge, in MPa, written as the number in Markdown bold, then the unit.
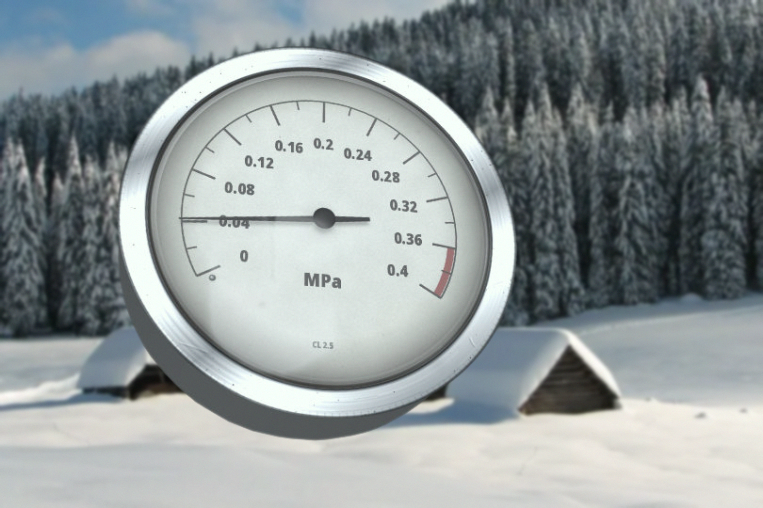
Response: **0.04** MPa
